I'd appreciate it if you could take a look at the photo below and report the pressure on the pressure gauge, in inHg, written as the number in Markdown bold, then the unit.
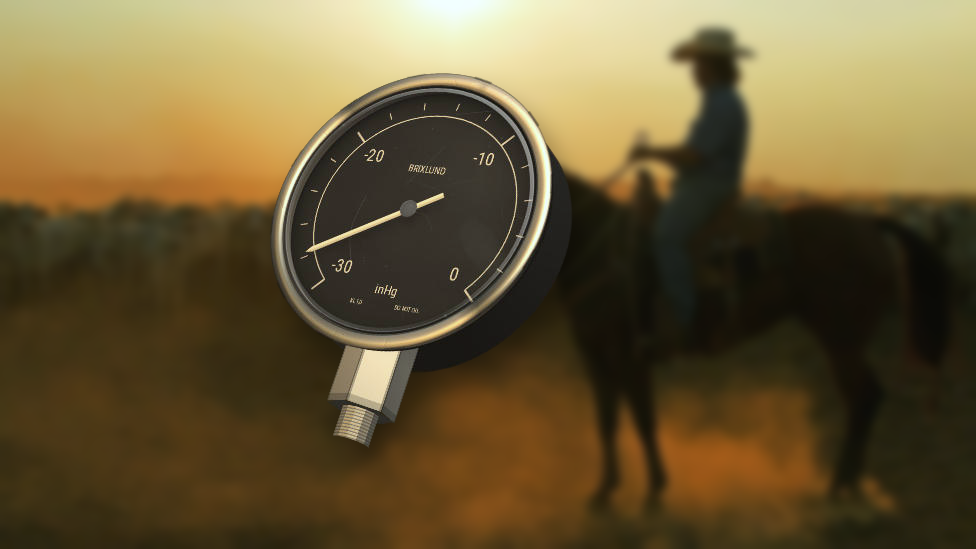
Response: **-28** inHg
